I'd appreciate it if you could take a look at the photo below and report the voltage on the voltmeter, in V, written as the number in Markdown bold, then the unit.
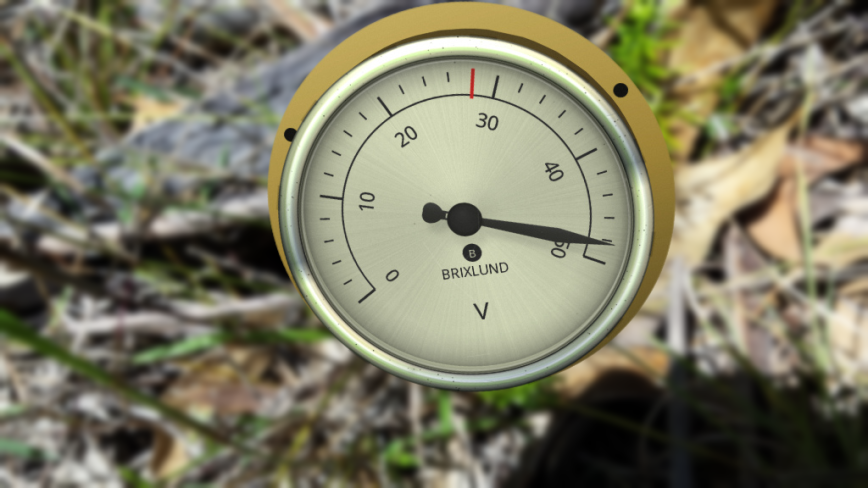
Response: **48** V
